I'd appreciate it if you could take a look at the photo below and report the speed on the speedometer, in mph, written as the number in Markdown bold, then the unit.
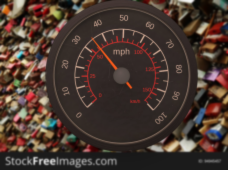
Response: **35** mph
